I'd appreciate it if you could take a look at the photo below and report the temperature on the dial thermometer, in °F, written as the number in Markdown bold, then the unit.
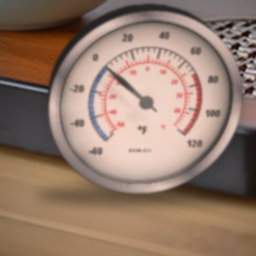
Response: **0** °F
